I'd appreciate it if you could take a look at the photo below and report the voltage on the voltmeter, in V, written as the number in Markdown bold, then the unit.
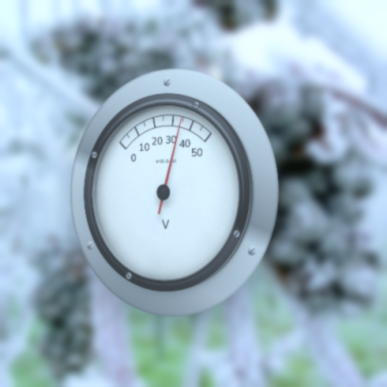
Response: **35** V
